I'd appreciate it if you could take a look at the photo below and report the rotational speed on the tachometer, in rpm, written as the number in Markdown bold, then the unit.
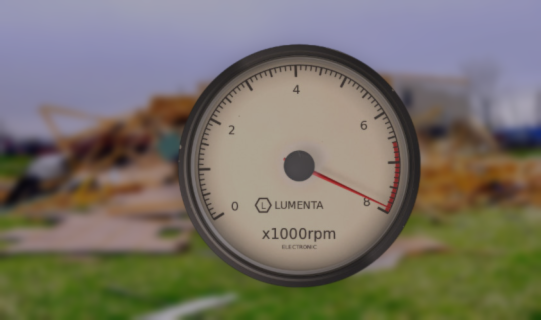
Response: **7900** rpm
